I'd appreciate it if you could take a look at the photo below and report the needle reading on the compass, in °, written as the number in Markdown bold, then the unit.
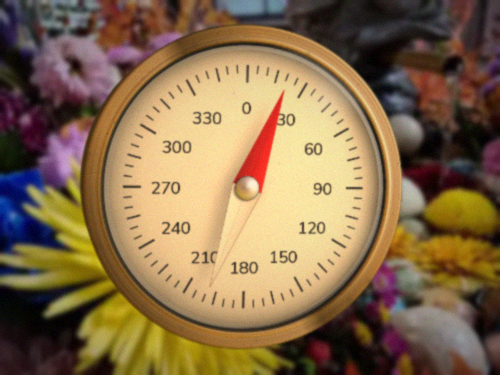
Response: **20** °
